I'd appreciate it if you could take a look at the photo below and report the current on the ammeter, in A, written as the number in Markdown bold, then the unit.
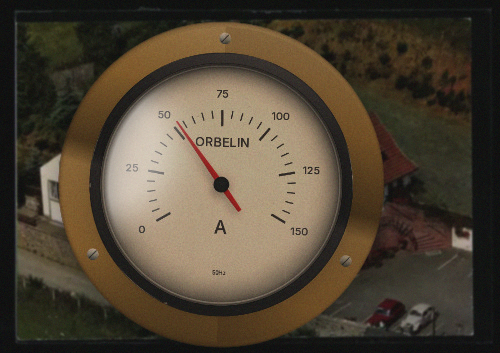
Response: **52.5** A
